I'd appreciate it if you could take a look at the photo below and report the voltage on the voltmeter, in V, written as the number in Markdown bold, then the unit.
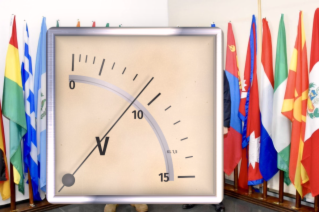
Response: **9** V
